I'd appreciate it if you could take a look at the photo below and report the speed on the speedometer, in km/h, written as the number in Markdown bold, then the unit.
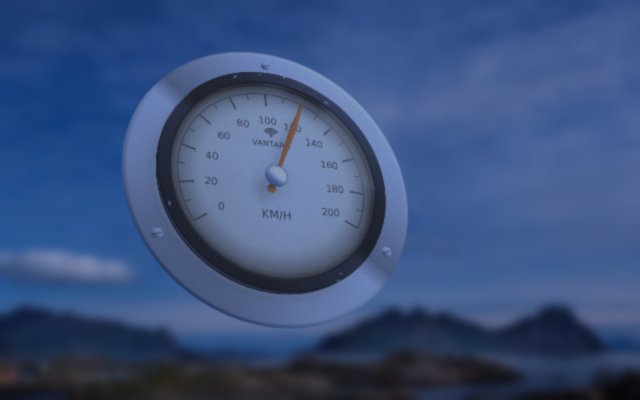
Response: **120** km/h
